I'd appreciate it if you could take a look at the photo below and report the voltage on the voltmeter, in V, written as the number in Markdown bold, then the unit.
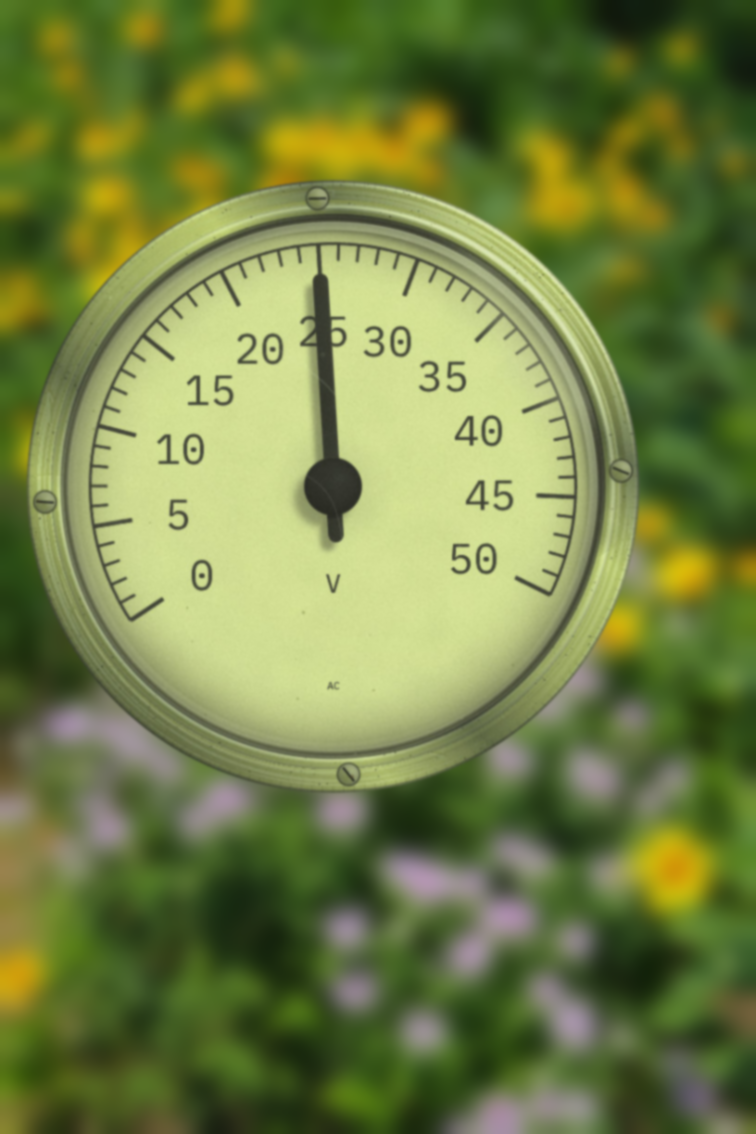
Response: **25** V
